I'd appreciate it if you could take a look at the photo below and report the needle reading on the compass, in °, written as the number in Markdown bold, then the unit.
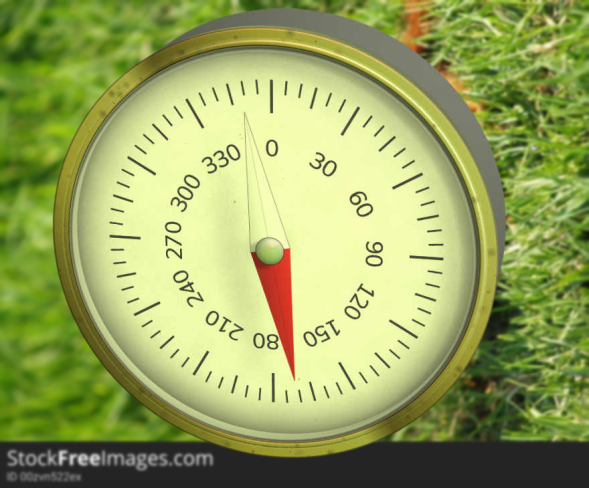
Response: **170** °
